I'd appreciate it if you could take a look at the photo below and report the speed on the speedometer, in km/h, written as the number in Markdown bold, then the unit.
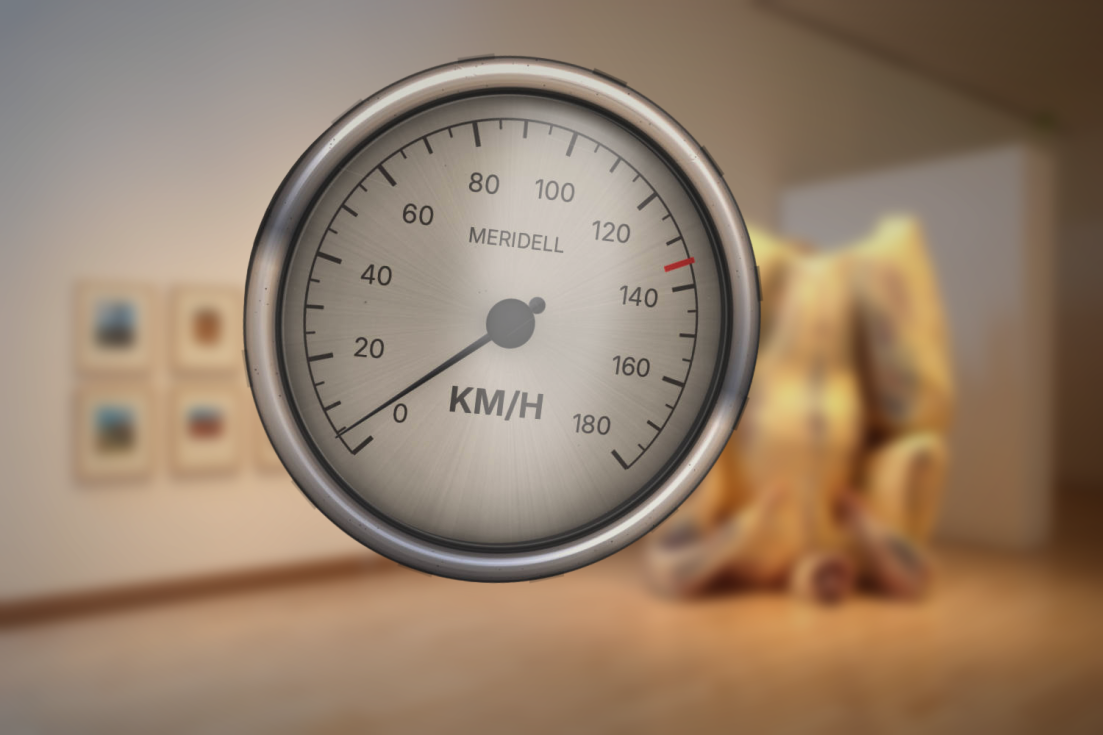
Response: **5** km/h
